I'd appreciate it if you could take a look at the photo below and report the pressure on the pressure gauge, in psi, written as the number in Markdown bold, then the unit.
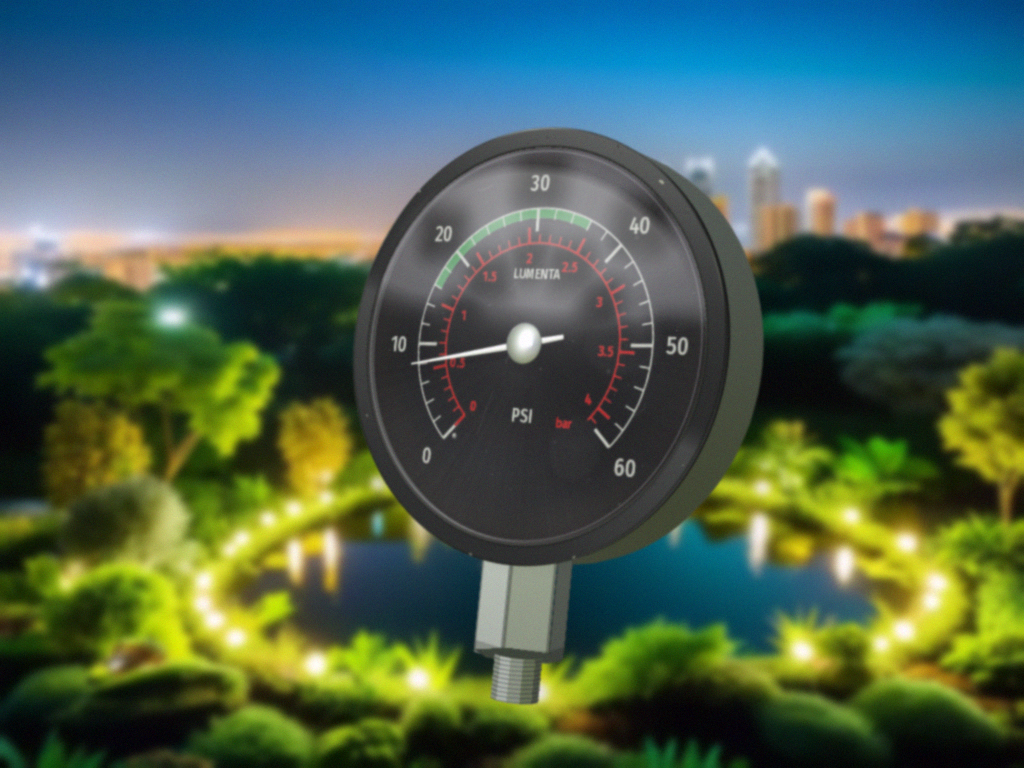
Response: **8** psi
